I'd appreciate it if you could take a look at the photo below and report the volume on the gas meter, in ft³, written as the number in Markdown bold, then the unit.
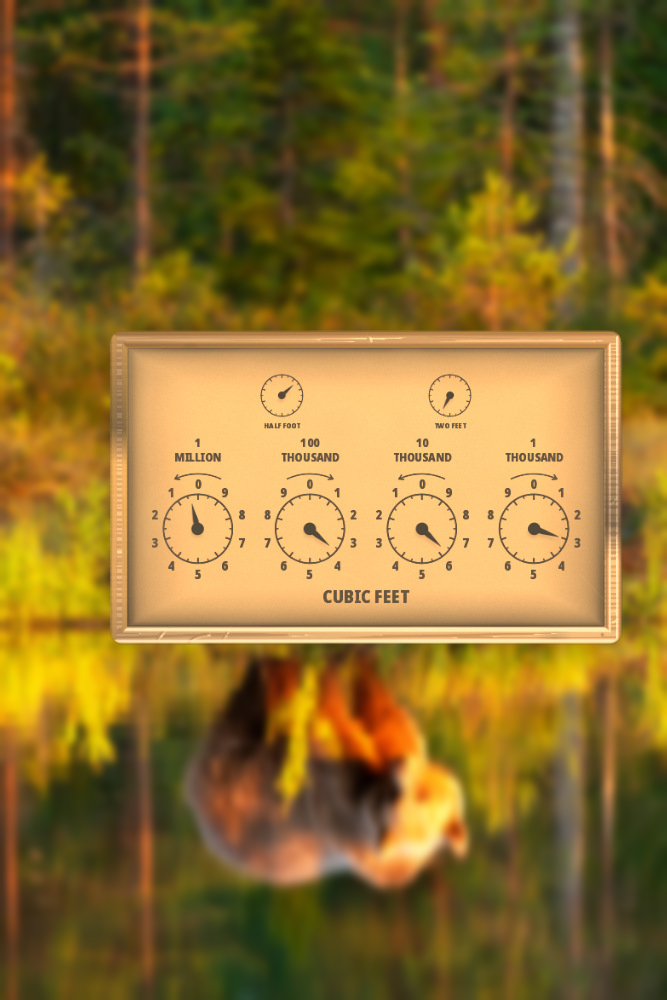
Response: **36300** ft³
